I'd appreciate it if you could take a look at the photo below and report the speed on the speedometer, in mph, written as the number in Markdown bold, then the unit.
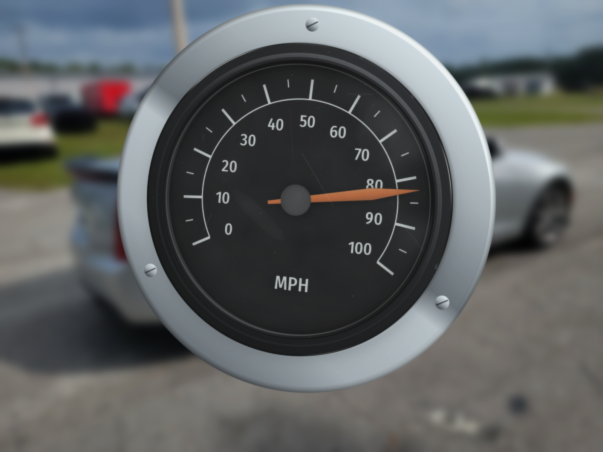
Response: **82.5** mph
